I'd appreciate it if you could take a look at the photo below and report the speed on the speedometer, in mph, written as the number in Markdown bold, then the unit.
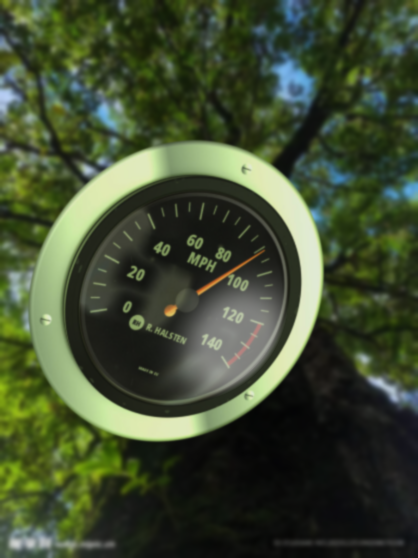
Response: **90** mph
